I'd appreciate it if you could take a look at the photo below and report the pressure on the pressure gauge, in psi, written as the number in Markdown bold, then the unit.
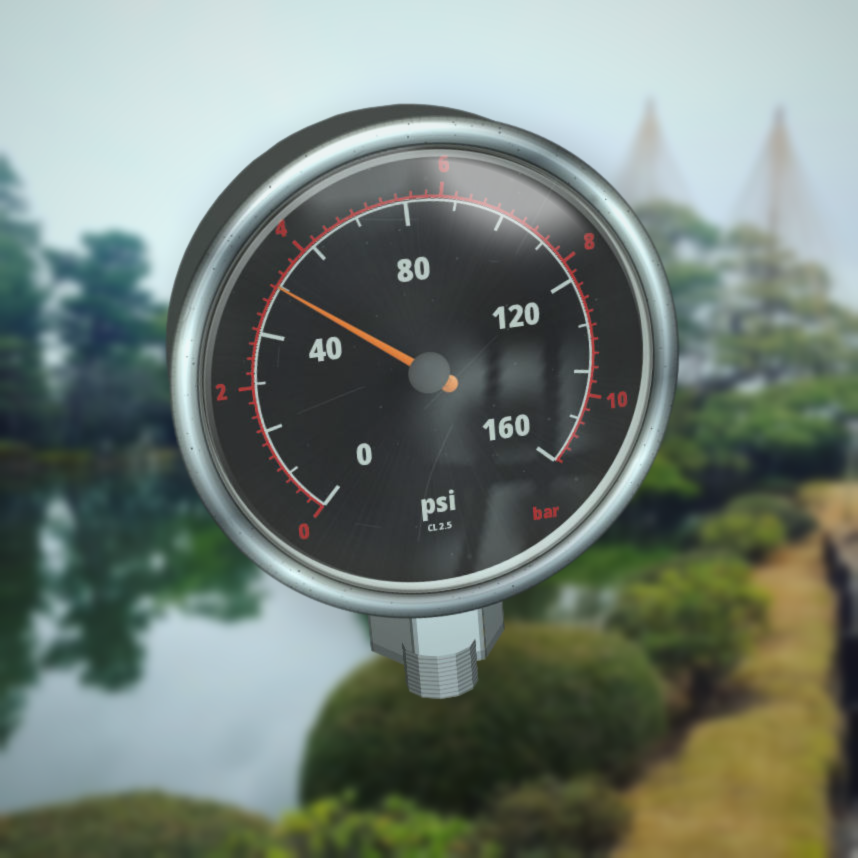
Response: **50** psi
